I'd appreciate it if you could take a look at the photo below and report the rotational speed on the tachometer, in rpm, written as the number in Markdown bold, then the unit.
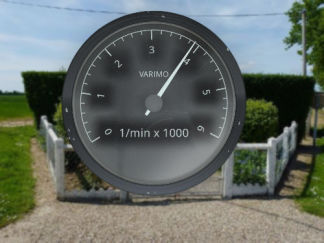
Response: **3900** rpm
